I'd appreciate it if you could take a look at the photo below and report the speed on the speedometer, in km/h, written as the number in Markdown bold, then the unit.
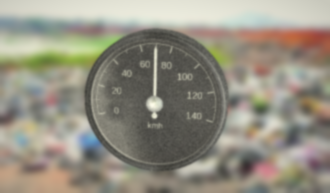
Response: **70** km/h
